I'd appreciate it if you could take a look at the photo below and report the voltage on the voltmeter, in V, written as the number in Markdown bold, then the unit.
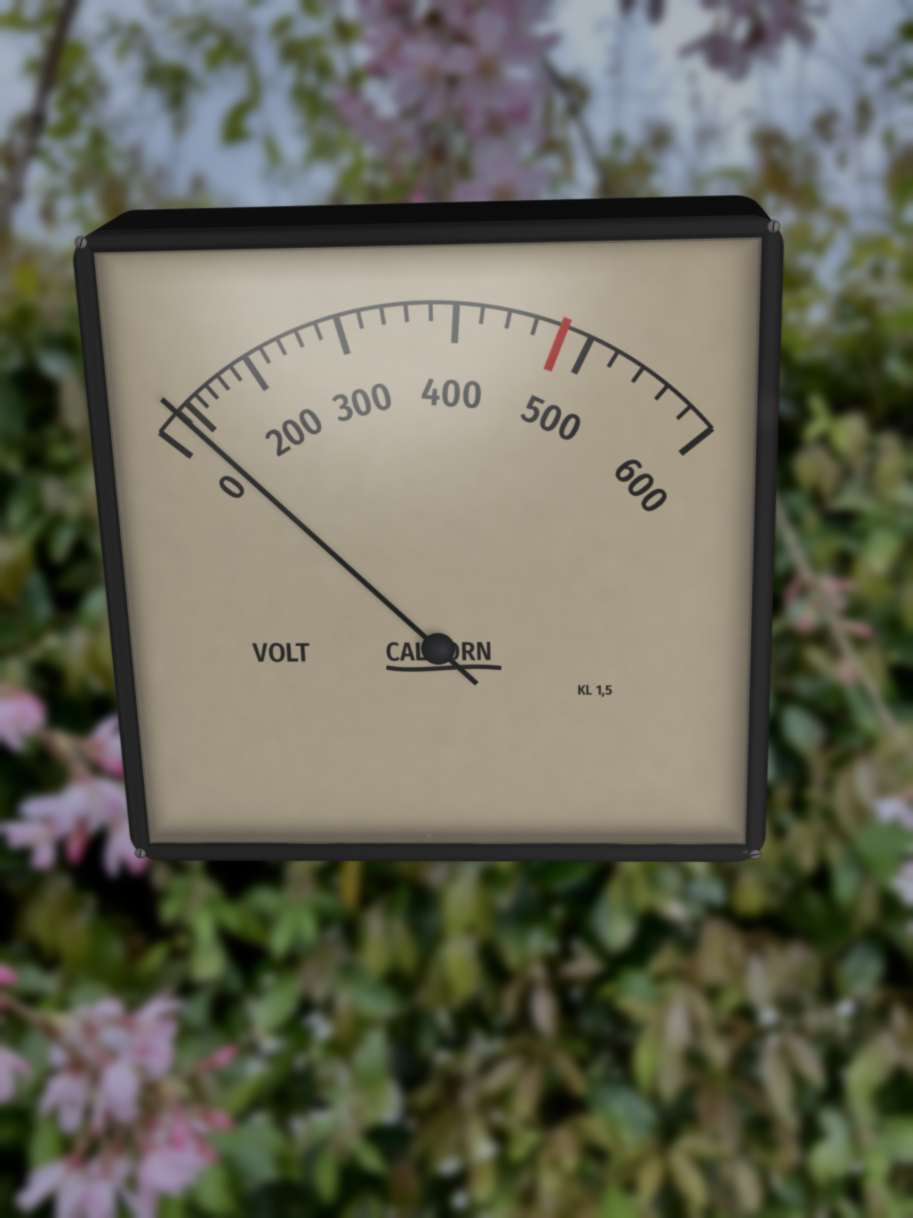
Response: **80** V
